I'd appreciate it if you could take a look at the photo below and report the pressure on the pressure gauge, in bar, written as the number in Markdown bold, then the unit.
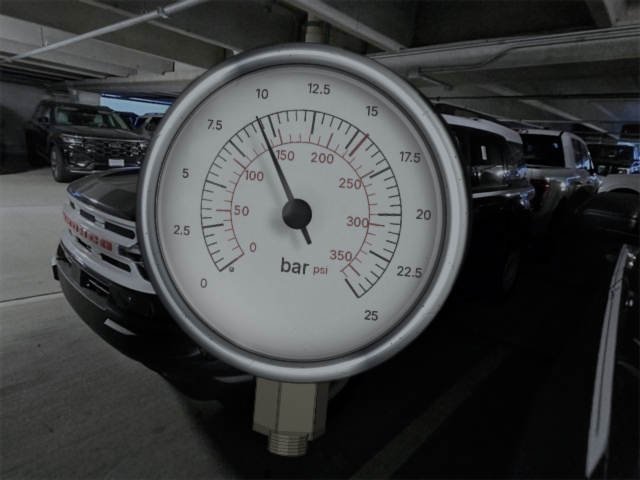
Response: **9.5** bar
